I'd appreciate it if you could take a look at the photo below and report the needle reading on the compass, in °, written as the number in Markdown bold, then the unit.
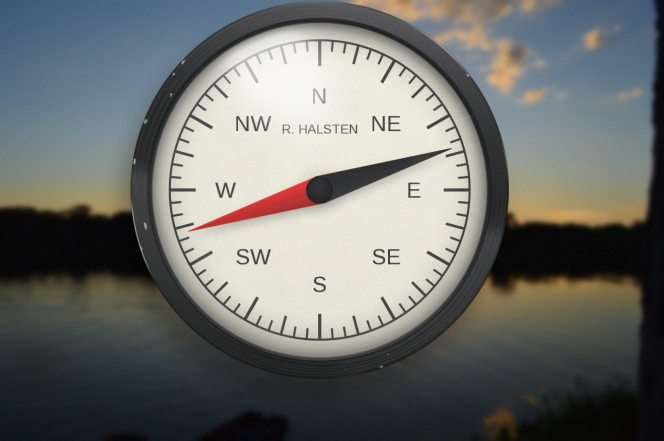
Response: **252.5** °
